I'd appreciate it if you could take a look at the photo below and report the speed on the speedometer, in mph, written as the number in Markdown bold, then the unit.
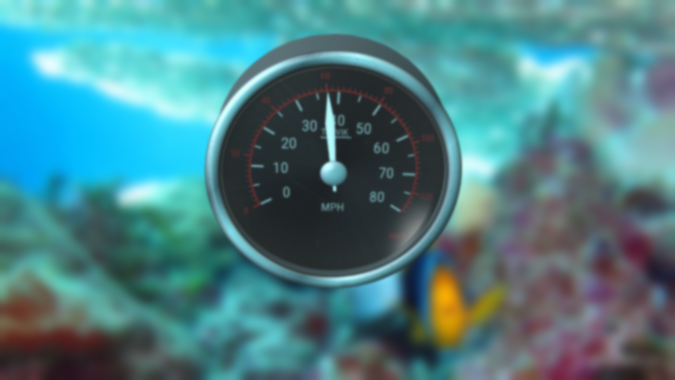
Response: **37.5** mph
